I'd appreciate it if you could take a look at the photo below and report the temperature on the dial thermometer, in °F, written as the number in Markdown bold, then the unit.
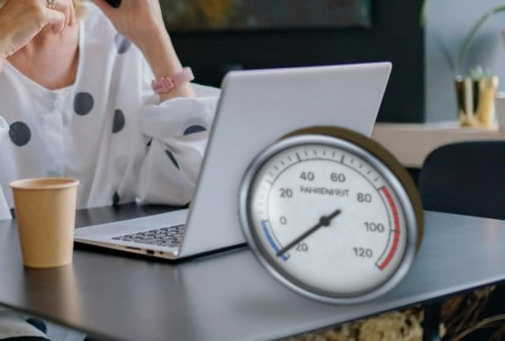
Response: **-16** °F
